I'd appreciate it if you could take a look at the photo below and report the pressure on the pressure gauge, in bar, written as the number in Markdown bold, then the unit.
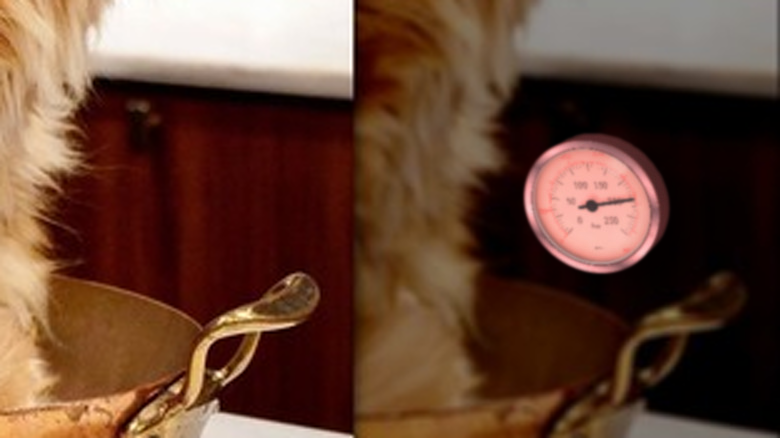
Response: **200** bar
